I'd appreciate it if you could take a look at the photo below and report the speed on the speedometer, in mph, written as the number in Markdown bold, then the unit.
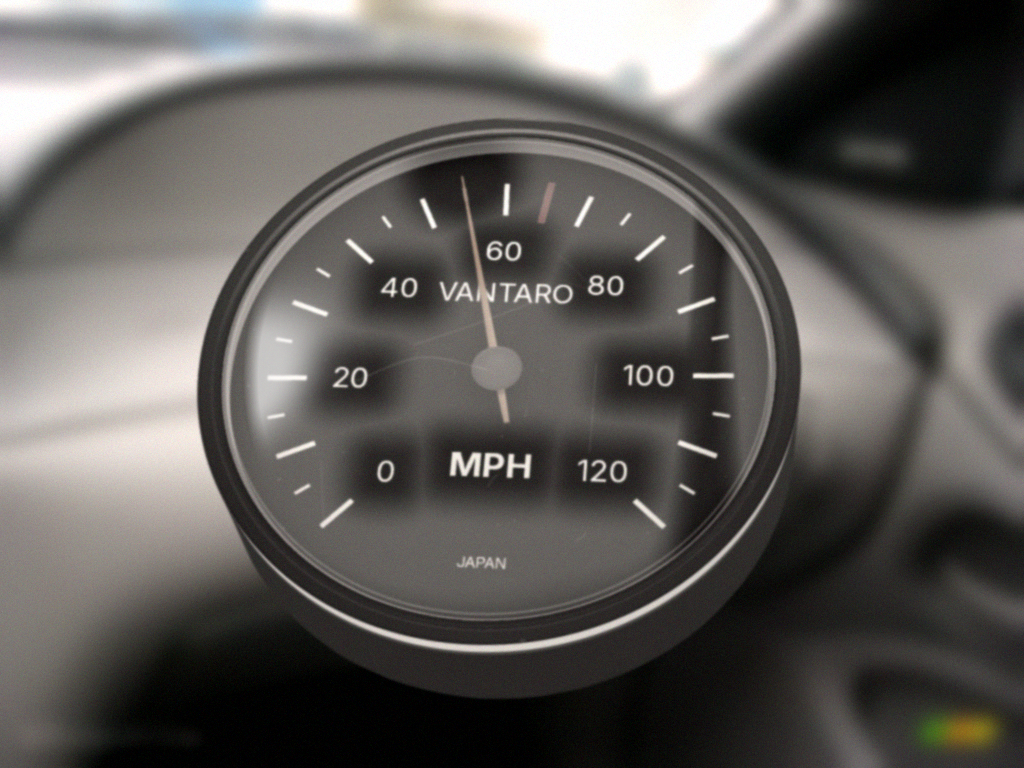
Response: **55** mph
